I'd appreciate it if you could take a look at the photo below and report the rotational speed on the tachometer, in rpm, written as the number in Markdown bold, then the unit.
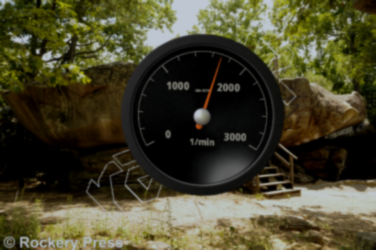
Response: **1700** rpm
